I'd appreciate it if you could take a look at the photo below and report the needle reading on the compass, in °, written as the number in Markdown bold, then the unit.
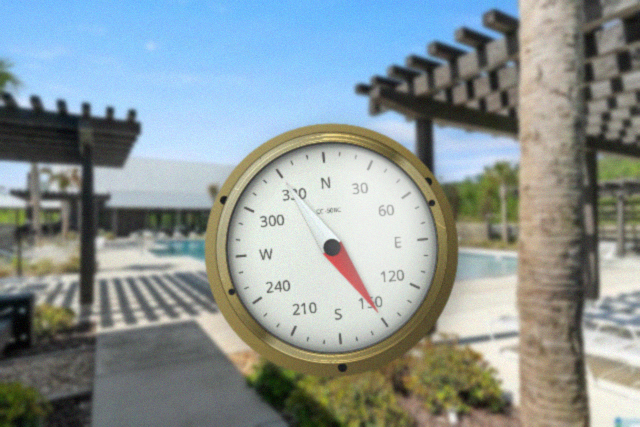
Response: **150** °
